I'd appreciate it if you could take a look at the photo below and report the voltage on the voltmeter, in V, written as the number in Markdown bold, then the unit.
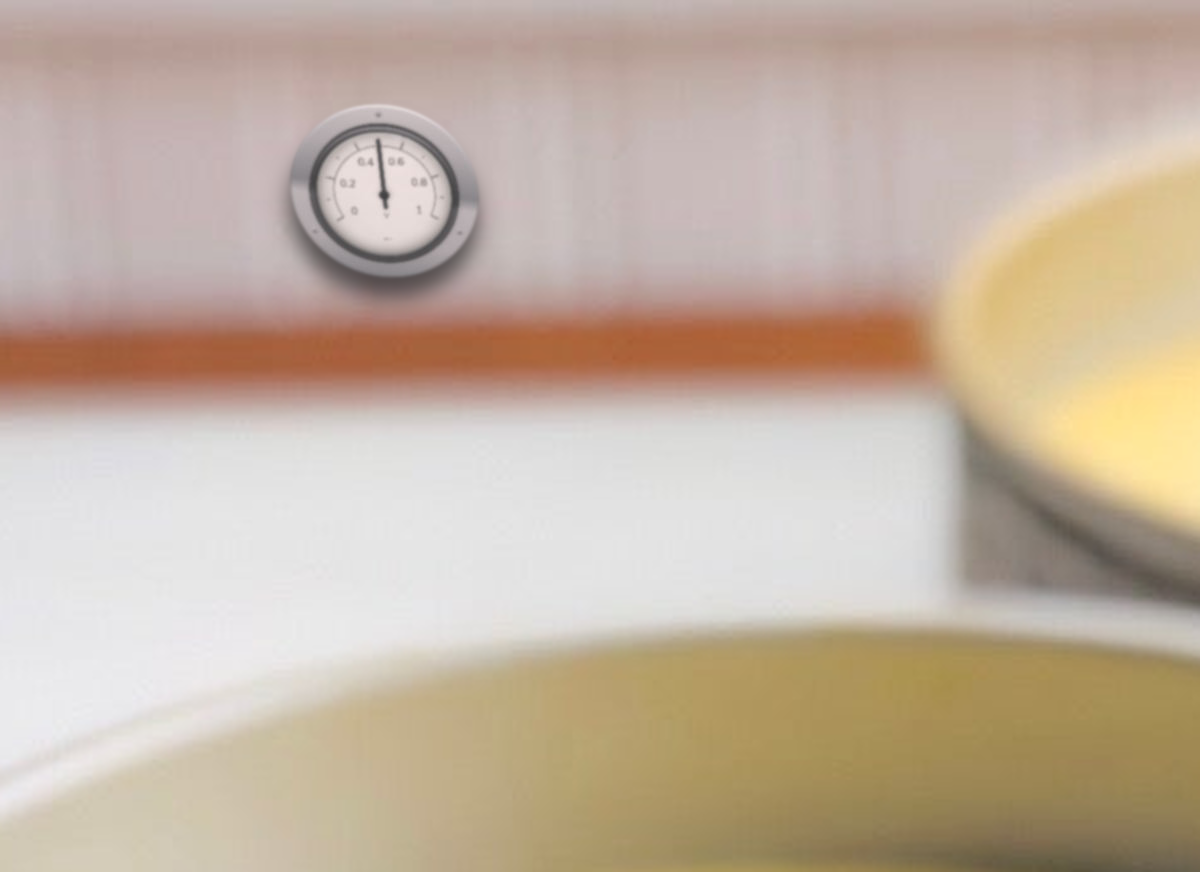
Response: **0.5** V
